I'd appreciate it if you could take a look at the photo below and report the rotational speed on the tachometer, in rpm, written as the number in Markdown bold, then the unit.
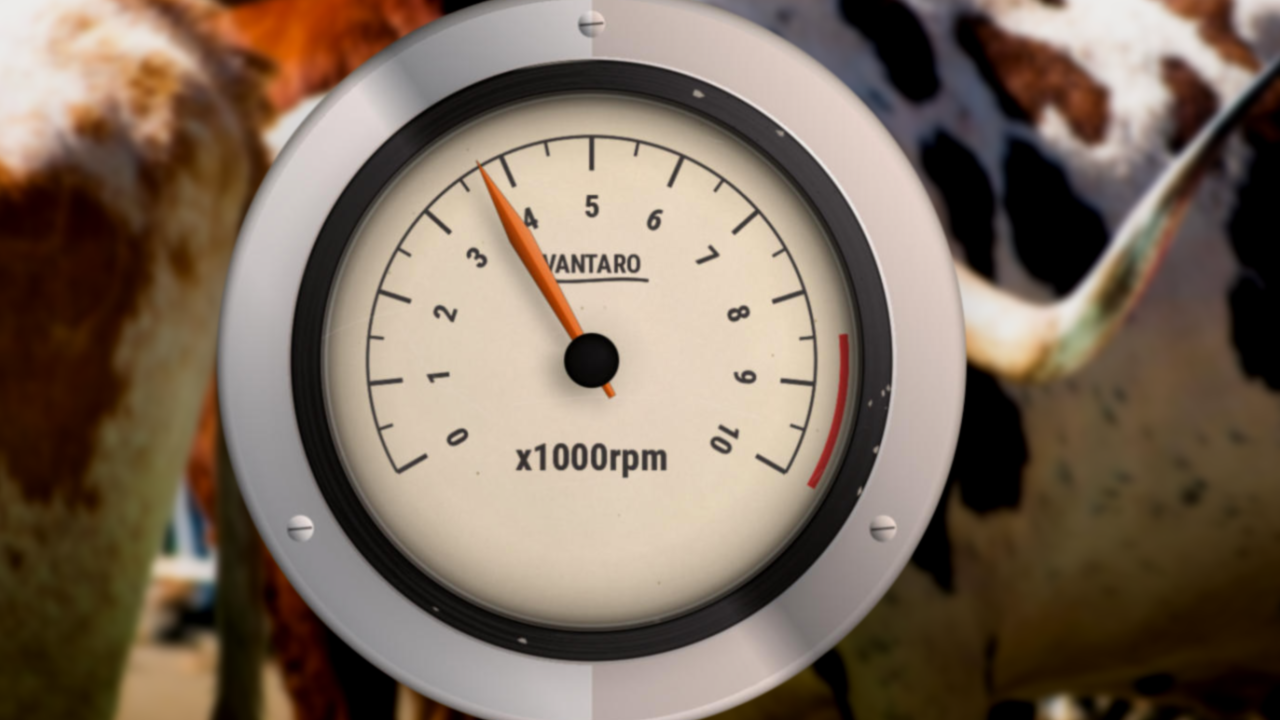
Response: **3750** rpm
